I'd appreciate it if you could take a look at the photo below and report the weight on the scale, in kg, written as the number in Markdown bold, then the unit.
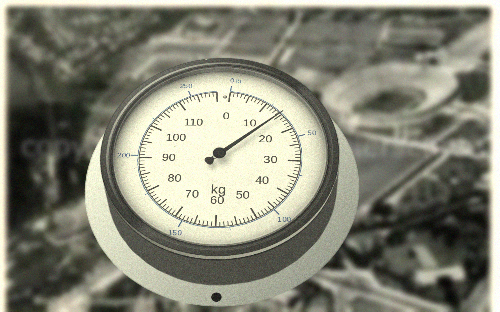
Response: **15** kg
